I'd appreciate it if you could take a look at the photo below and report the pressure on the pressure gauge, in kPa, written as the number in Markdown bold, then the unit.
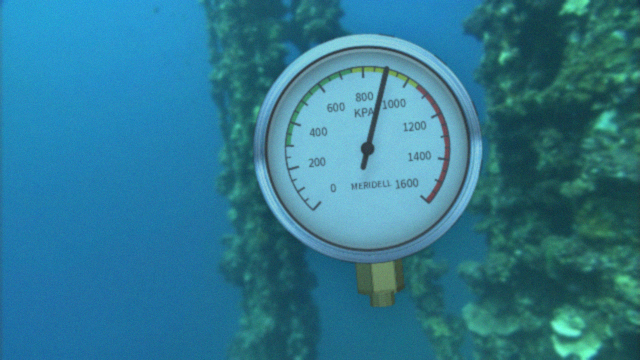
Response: **900** kPa
